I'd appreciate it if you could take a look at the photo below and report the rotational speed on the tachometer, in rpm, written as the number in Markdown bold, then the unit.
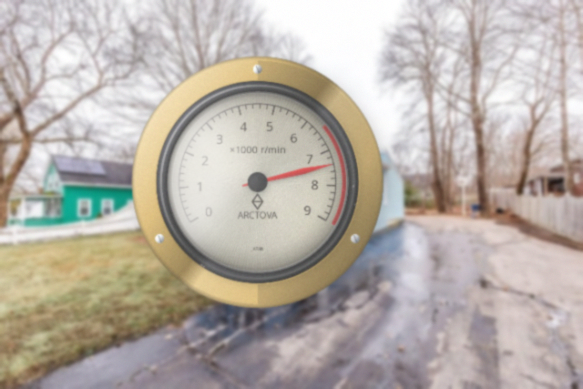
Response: **7400** rpm
